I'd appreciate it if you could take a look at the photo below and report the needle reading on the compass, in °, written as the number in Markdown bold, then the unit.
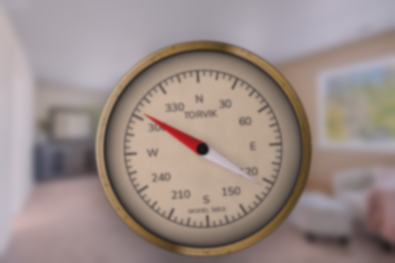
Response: **305** °
